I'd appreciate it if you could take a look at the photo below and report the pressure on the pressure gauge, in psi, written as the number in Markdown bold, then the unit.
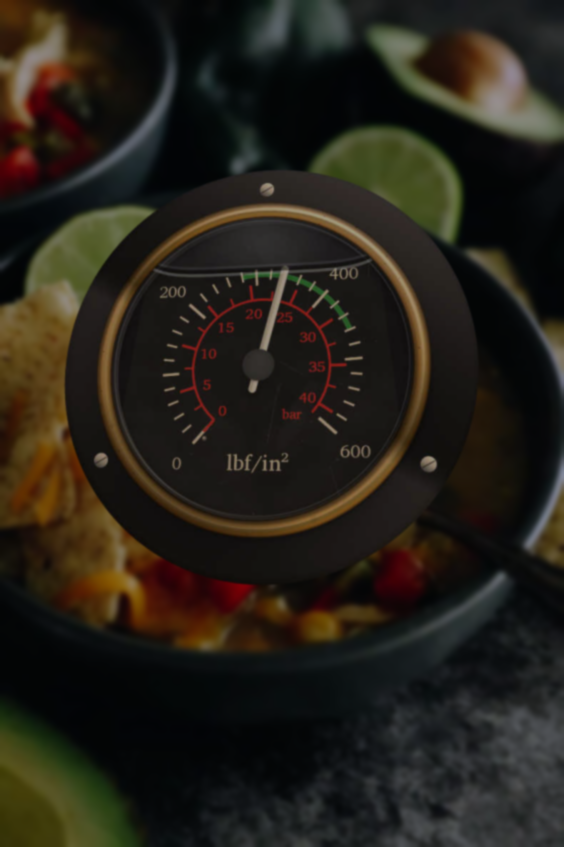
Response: **340** psi
